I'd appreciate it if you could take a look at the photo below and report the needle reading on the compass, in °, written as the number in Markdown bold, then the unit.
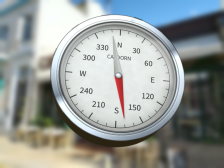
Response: **170** °
